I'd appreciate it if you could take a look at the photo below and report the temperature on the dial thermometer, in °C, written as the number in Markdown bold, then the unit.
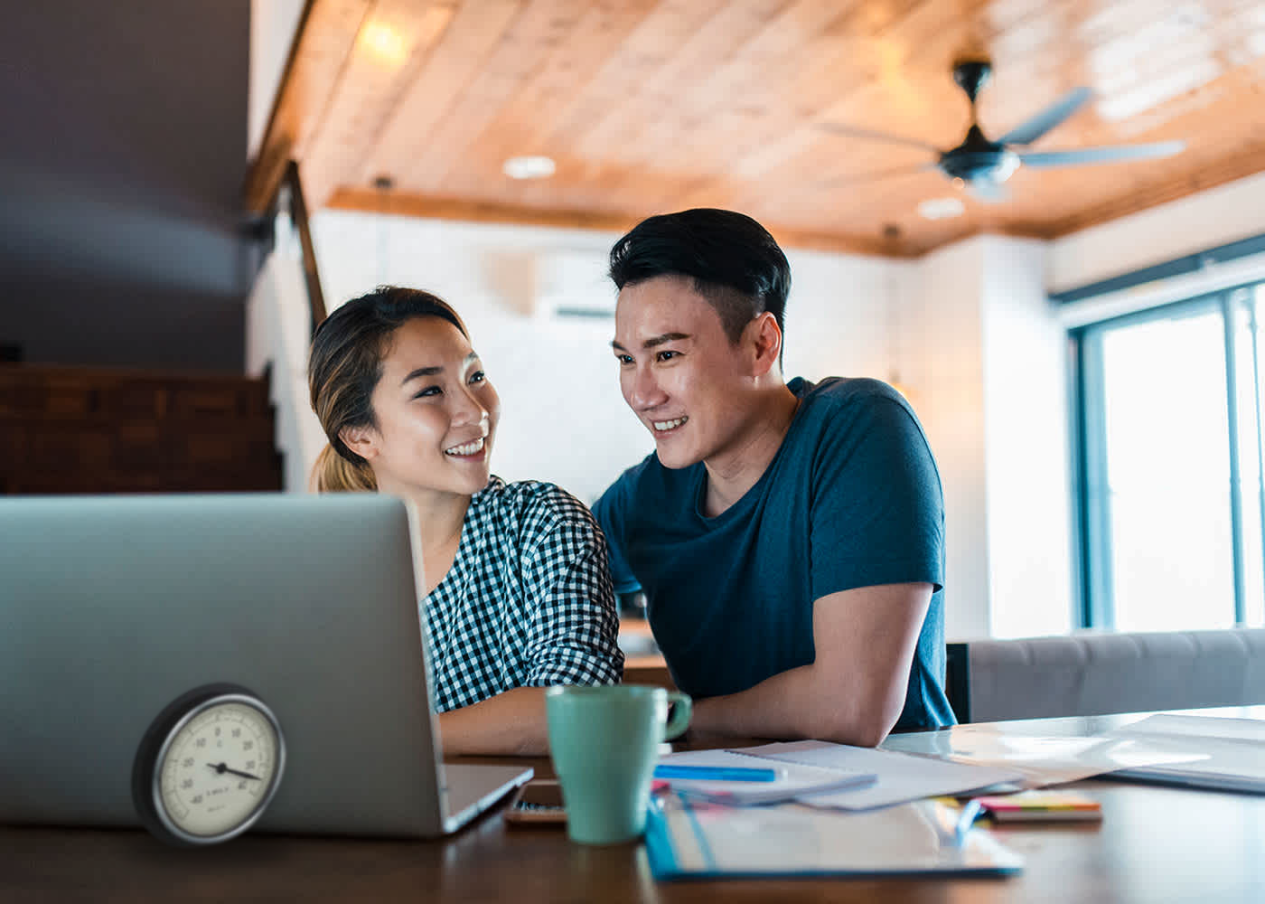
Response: **35** °C
